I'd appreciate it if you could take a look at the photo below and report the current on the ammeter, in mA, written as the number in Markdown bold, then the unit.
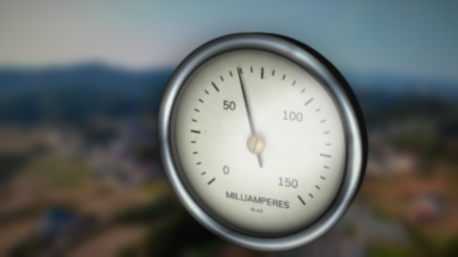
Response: **65** mA
